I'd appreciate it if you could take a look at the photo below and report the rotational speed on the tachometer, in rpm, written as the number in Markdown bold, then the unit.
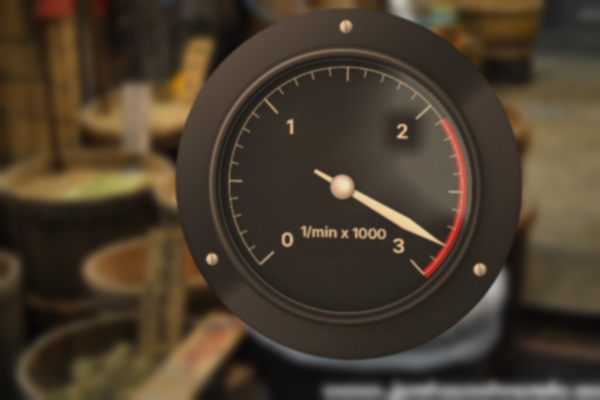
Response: **2800** rpm
